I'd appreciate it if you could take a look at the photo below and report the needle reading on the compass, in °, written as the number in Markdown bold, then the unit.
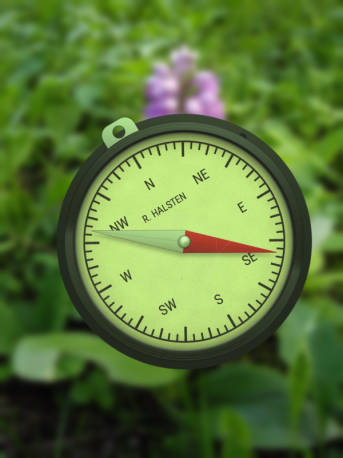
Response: **127.5** °
